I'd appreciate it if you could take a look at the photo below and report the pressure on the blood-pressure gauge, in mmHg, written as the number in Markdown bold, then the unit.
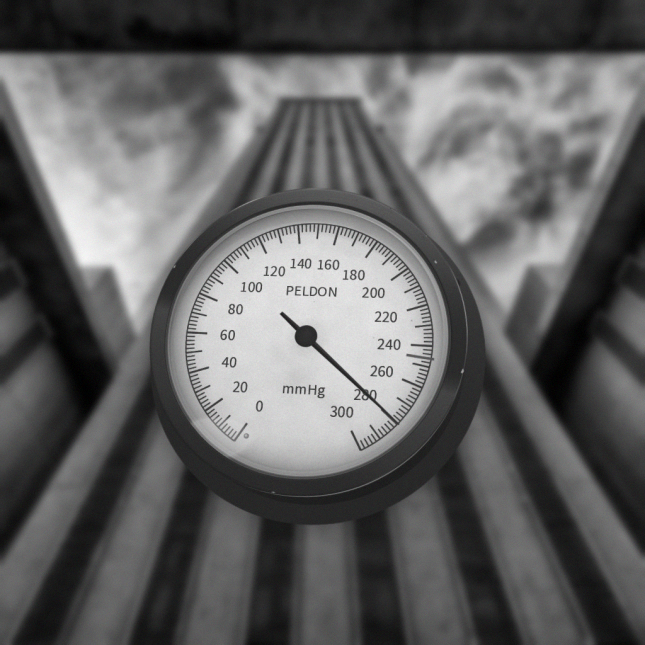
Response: **280** mmHg
